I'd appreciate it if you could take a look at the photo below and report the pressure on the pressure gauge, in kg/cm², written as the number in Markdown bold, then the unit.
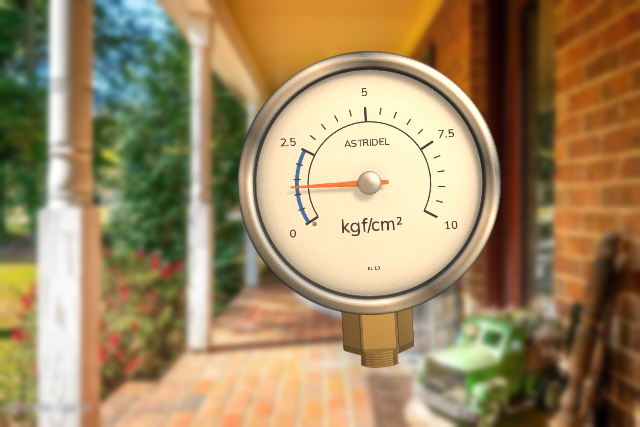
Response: **1.25** kg/cm²
